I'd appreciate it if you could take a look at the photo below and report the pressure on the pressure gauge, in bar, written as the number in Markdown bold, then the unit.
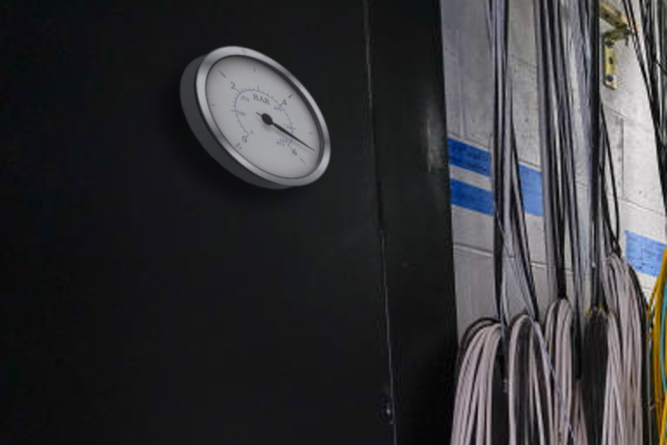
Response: **5.5** bar
